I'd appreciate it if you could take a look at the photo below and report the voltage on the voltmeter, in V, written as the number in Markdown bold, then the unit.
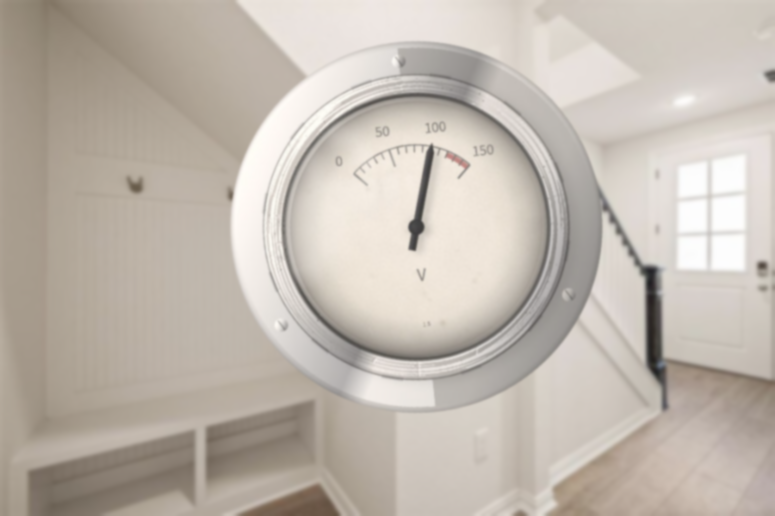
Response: **100** V
